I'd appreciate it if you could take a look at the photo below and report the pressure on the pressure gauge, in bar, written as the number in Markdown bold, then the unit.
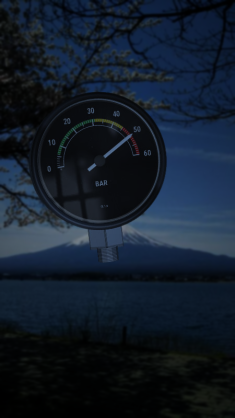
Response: **50** bar
